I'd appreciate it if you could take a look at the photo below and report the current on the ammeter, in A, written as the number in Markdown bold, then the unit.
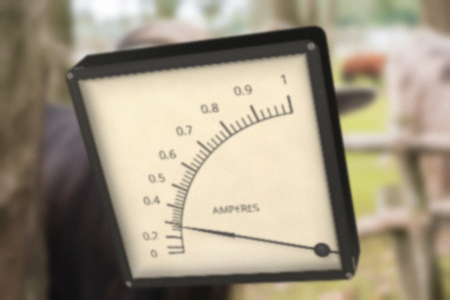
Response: **0.3** A
